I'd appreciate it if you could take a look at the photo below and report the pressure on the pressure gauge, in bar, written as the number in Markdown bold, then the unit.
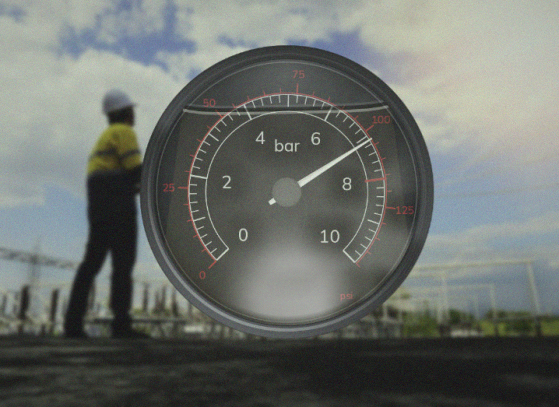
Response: **7.1** bar
